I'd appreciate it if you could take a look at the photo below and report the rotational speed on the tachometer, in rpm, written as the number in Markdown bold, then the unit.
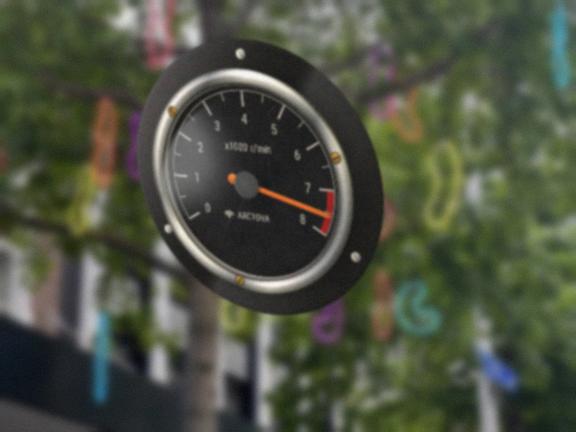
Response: **7500** rpm
